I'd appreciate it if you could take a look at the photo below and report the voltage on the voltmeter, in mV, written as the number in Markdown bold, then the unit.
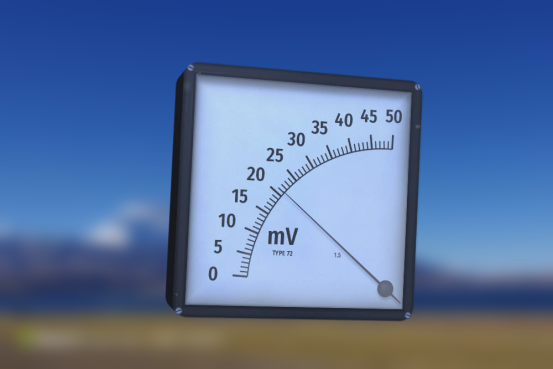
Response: **21** mV
